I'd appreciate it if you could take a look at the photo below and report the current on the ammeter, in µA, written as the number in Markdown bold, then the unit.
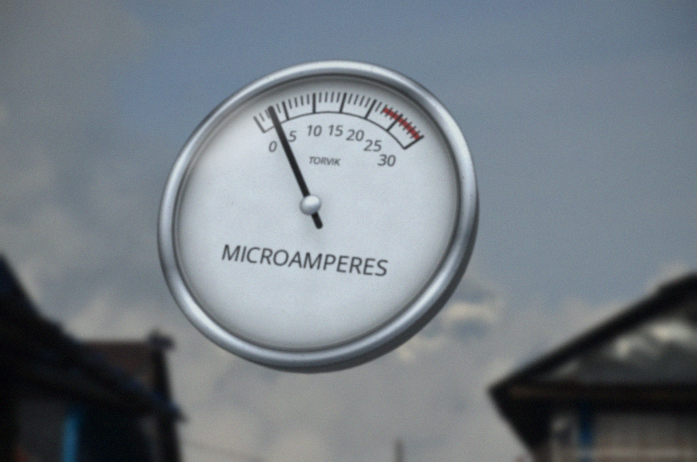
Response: **3** µA
